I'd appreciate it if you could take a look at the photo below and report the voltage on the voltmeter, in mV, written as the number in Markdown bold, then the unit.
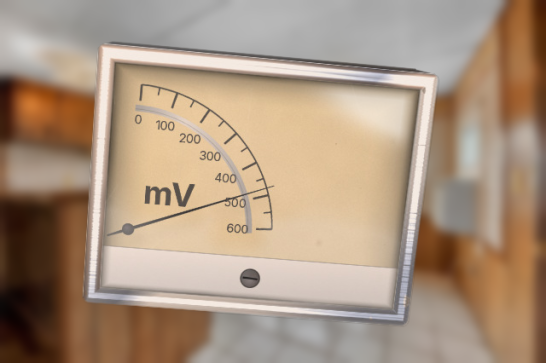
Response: **475** mV
